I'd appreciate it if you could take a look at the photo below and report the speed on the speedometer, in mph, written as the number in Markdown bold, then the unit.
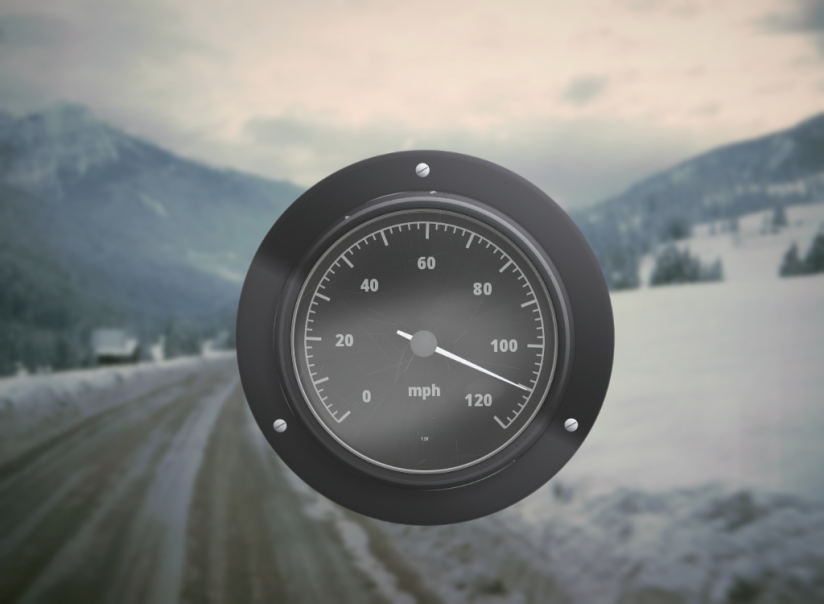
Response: **110** mph
